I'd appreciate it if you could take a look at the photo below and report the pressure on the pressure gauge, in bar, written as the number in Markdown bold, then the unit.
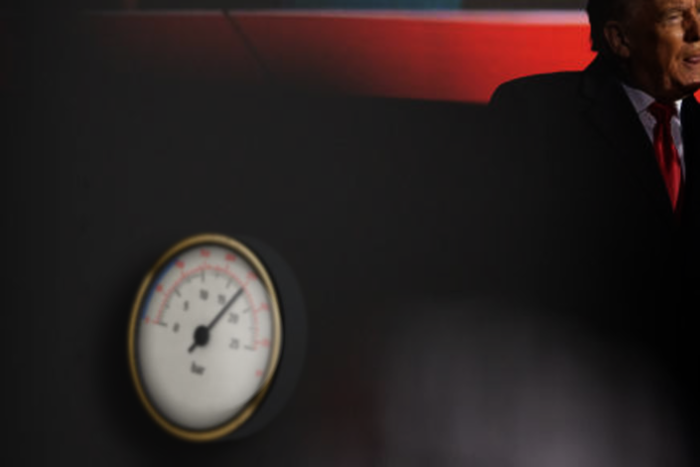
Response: **17.5** bar
